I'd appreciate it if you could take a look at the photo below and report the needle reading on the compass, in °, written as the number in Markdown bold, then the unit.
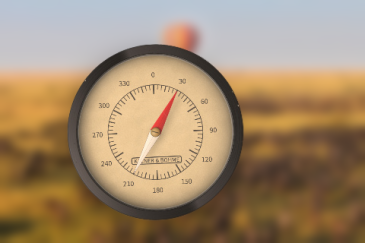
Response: **30** °
